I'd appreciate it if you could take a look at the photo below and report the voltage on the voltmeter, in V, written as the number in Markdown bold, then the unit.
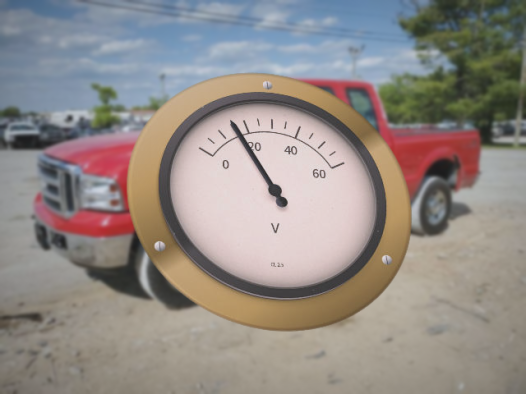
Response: **15** V
